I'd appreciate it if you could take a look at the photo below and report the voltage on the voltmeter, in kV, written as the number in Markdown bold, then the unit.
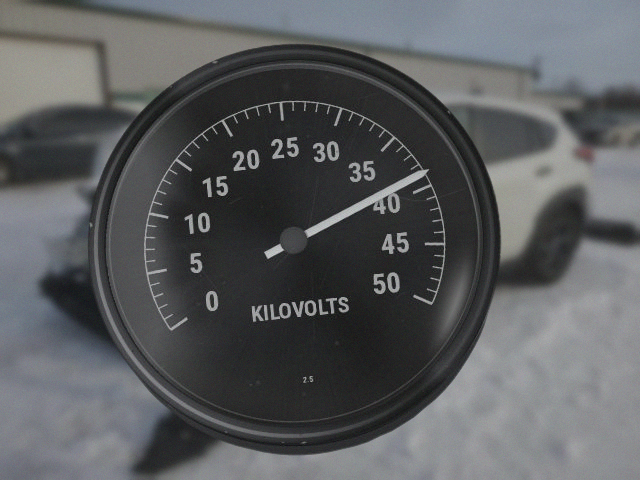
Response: **39** kV
